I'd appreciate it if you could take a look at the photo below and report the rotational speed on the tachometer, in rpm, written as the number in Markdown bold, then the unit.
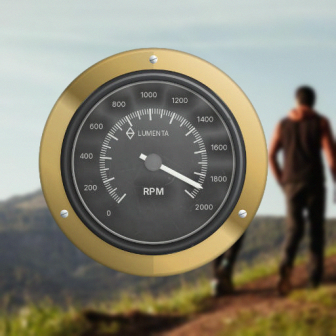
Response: **1900** rpm
